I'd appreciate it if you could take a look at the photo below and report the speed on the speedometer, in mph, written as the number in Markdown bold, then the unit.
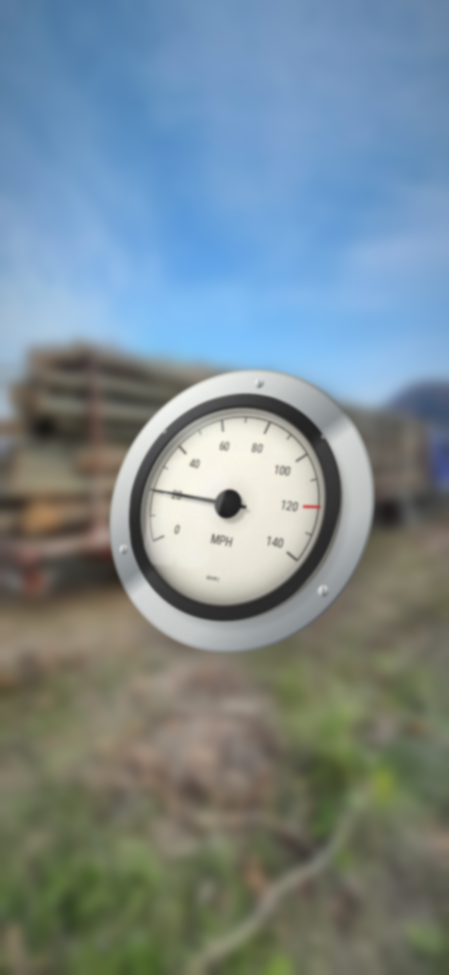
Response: **20** mph
